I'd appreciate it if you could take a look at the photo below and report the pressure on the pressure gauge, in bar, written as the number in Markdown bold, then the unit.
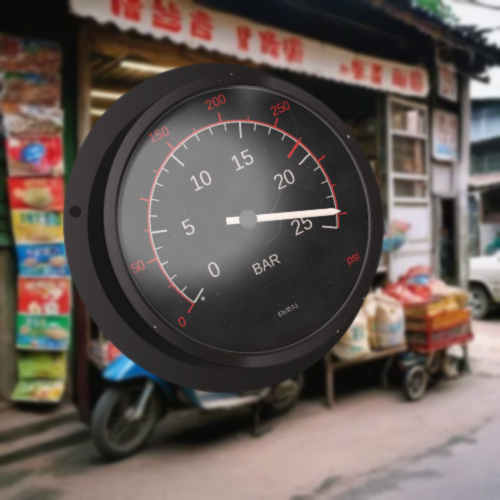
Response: **24** bar
